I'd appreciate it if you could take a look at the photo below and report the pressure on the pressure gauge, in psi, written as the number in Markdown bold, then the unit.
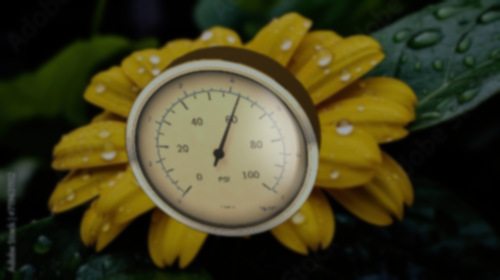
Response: **60** psi
